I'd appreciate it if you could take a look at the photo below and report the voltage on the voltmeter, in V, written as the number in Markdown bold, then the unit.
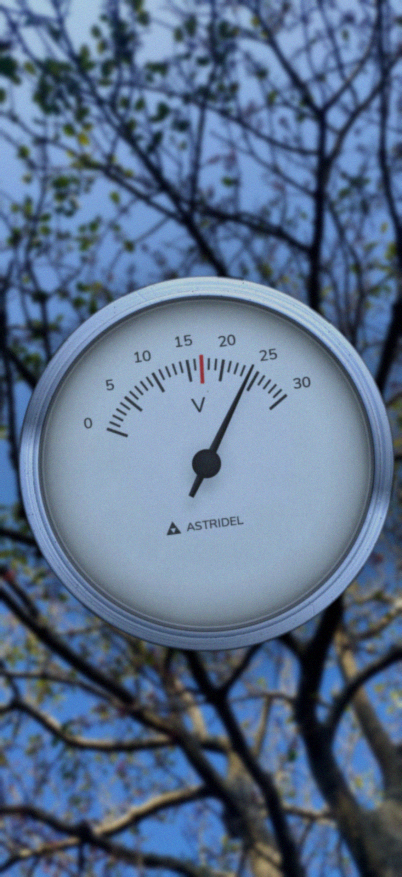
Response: **24** V
